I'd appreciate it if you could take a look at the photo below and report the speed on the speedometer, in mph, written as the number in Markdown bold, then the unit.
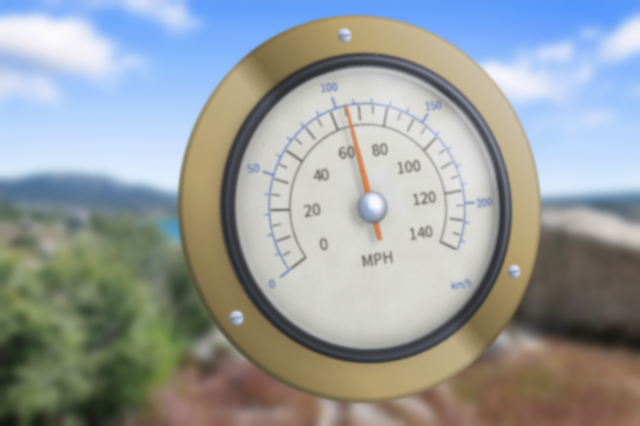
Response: **65** mph
